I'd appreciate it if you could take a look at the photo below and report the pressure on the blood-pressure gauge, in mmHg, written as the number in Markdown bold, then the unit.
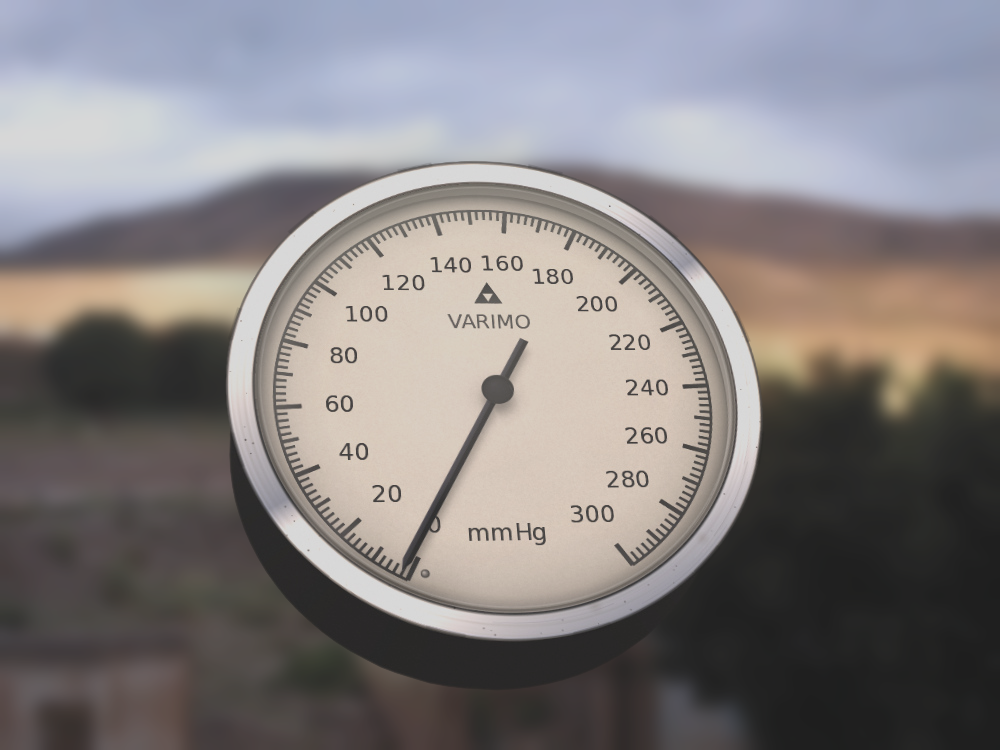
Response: **2** mmHg
